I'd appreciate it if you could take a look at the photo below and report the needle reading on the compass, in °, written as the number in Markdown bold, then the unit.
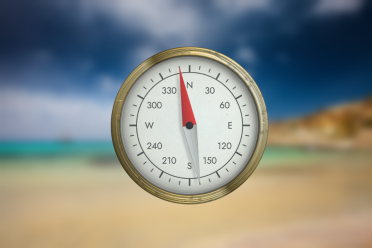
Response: **350** °
